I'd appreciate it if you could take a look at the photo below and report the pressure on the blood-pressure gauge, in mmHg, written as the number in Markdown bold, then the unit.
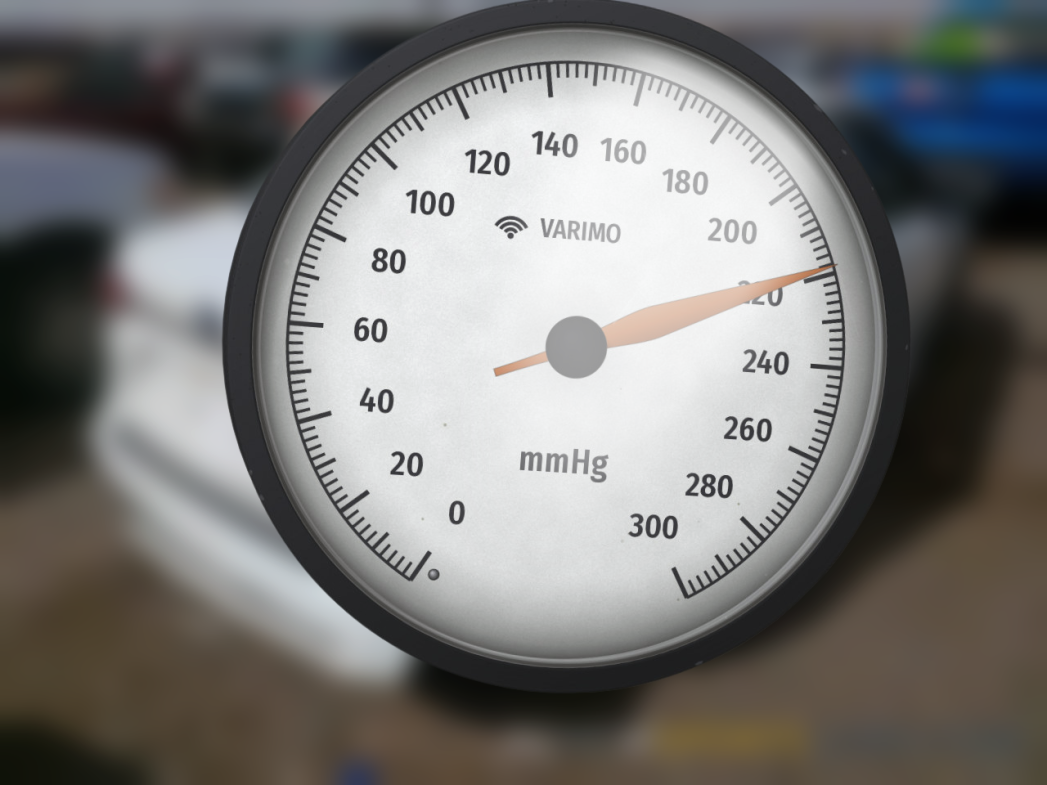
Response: **218** mmHg
